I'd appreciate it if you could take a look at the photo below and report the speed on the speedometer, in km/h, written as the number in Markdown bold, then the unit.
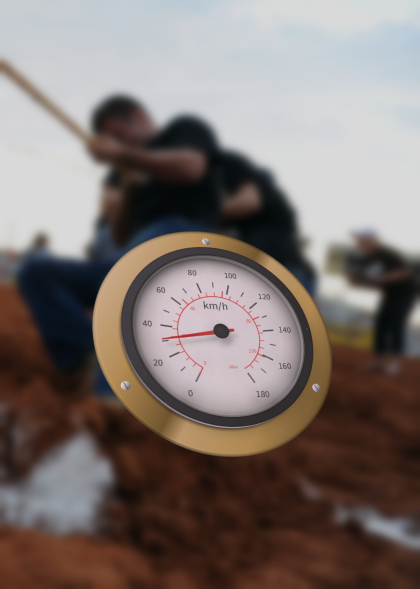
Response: **30** km/h
